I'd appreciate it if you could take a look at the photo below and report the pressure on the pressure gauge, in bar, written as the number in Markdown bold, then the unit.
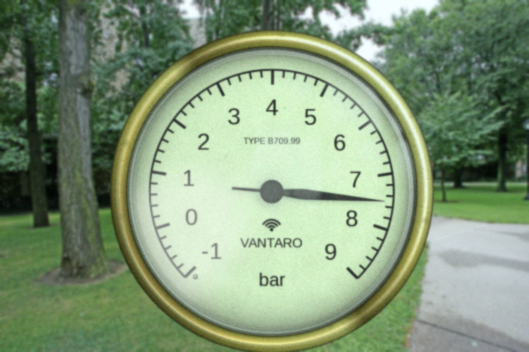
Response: **7.5** bar
